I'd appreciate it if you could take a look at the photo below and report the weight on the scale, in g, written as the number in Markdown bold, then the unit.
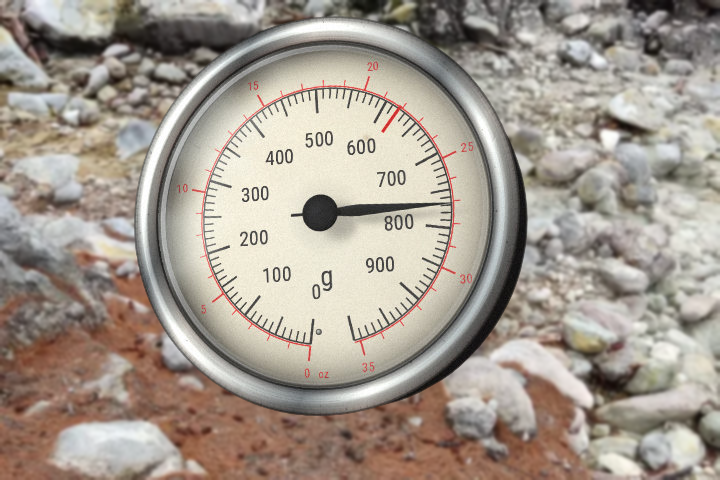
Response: **770** g
